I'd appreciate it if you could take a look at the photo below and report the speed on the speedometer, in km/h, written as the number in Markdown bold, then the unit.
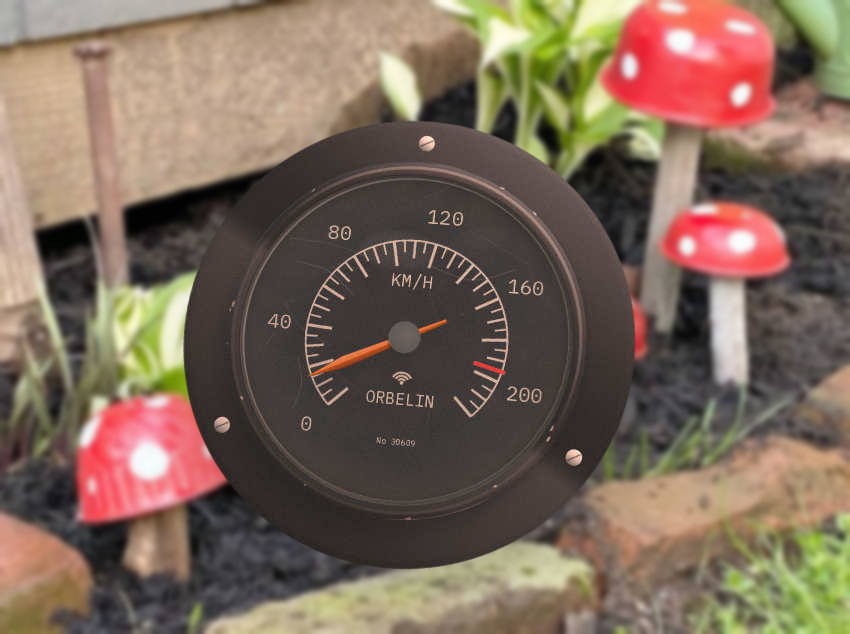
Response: **15** km/h
